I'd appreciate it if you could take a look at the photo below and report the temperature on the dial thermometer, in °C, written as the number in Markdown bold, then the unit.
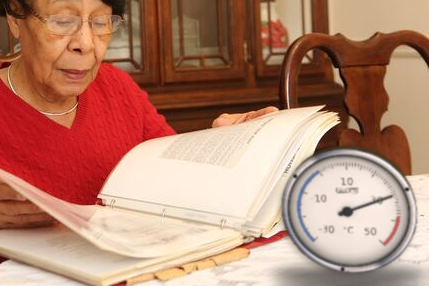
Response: **30** °C
